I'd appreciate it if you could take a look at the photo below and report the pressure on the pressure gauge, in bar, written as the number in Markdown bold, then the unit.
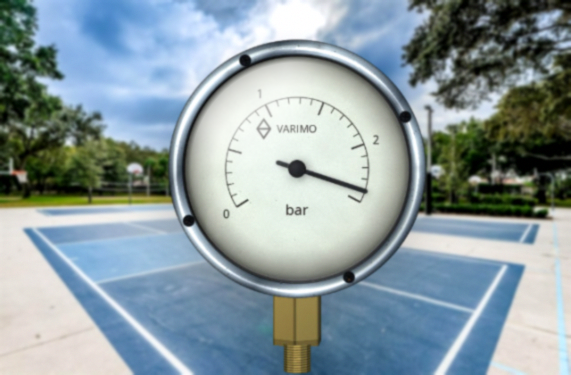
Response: **2.4** bar
